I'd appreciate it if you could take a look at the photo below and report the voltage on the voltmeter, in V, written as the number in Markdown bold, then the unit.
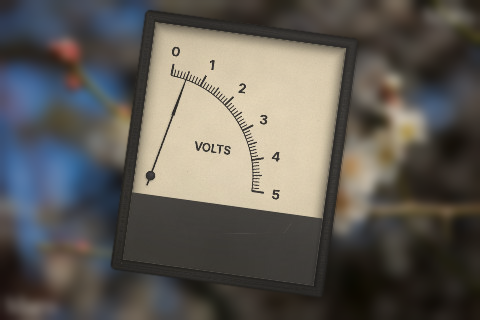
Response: **0.5** V
